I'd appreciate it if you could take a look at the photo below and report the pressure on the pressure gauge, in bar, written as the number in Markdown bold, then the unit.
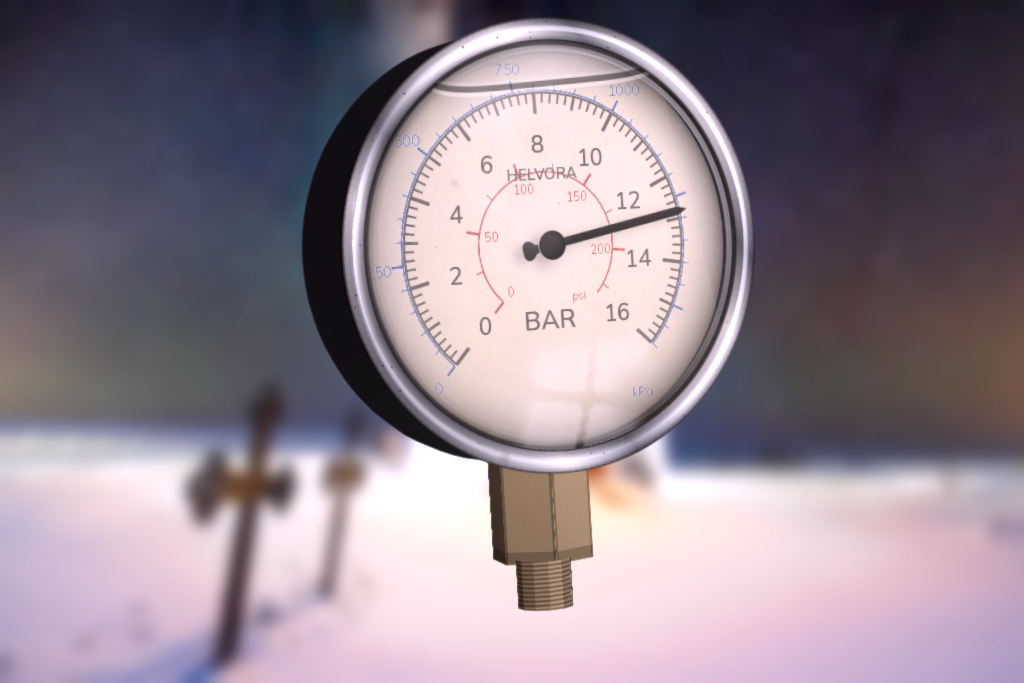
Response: **12.8** bar
